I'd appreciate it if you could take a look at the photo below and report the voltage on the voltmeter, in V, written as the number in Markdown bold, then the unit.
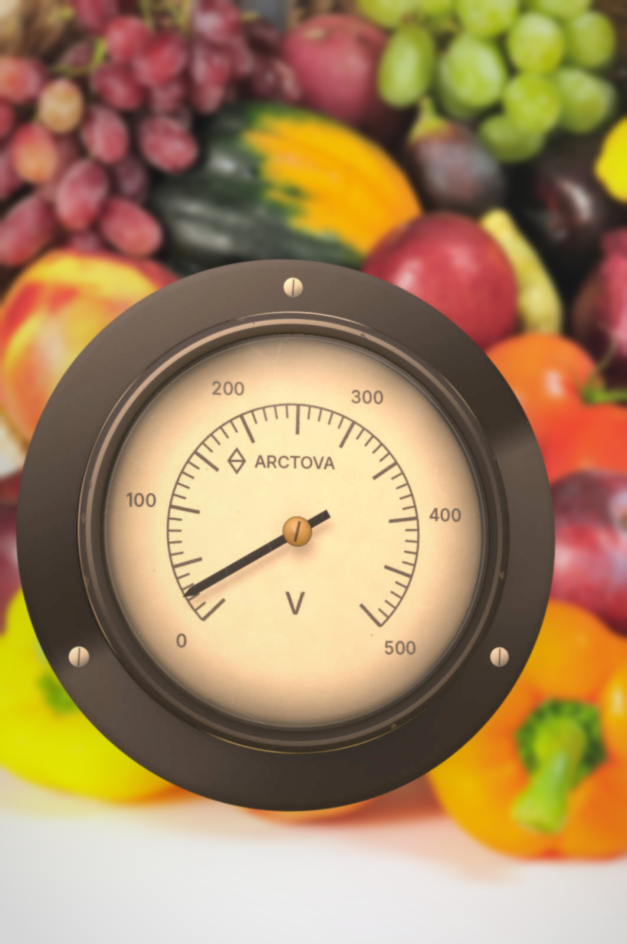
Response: **25** V
